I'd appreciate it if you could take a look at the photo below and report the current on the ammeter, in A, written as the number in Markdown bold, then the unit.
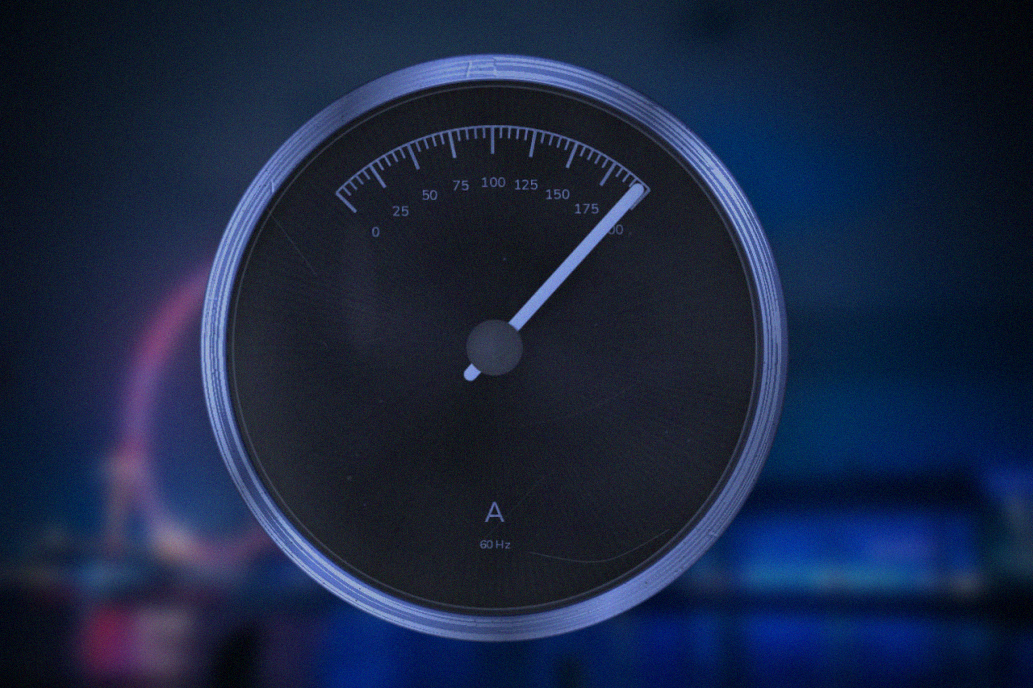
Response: **195** A
